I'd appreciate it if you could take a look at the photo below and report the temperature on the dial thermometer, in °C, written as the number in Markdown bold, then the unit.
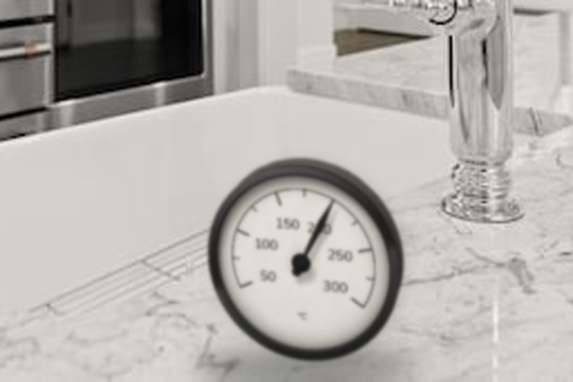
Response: **200** °C
